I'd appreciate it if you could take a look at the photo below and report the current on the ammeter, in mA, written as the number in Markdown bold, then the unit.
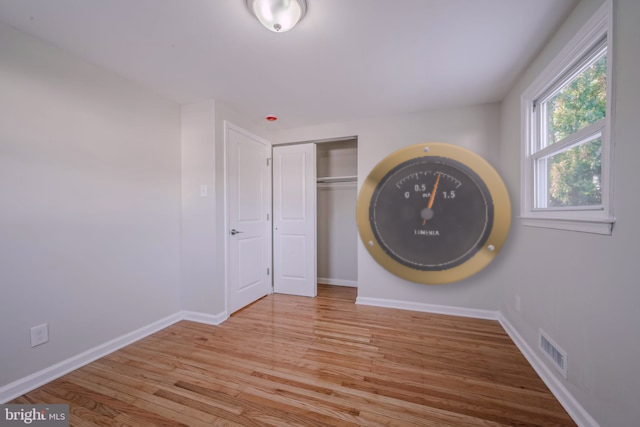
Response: **1** mA
